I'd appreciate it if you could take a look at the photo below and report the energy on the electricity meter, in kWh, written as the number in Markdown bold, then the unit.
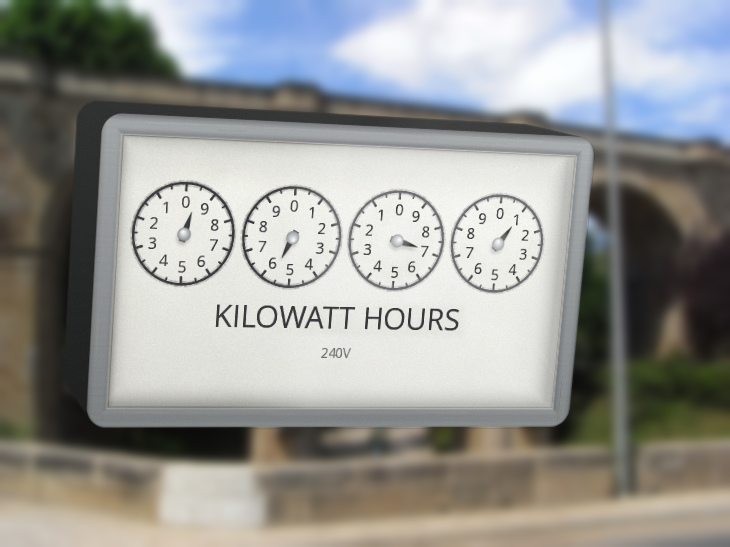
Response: **9571** kWh
